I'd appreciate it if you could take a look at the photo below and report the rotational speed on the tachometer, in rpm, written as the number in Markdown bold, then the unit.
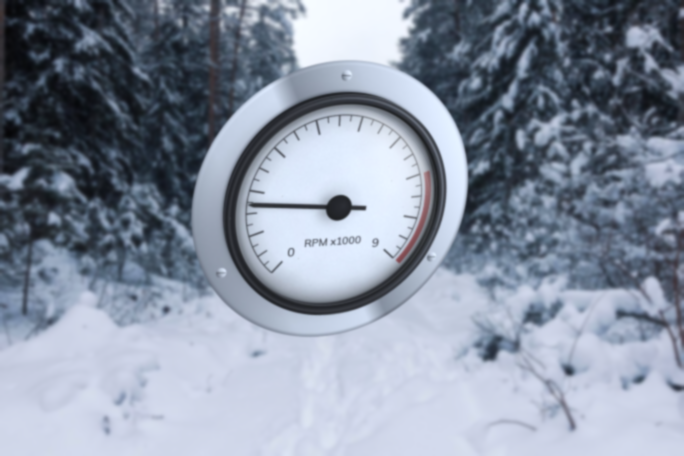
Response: **1750** rpm
